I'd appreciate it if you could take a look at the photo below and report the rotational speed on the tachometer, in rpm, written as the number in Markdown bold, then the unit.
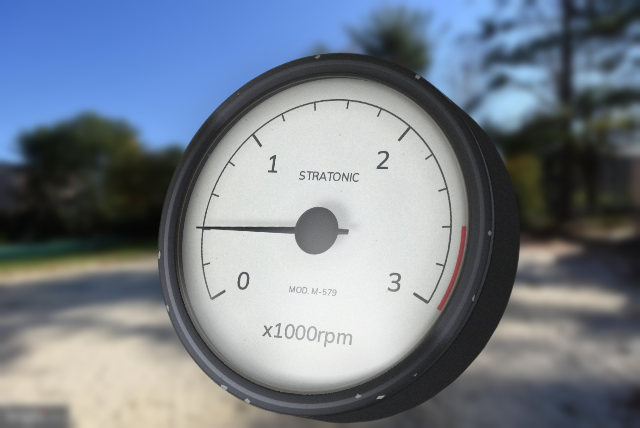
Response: **400** rpm
